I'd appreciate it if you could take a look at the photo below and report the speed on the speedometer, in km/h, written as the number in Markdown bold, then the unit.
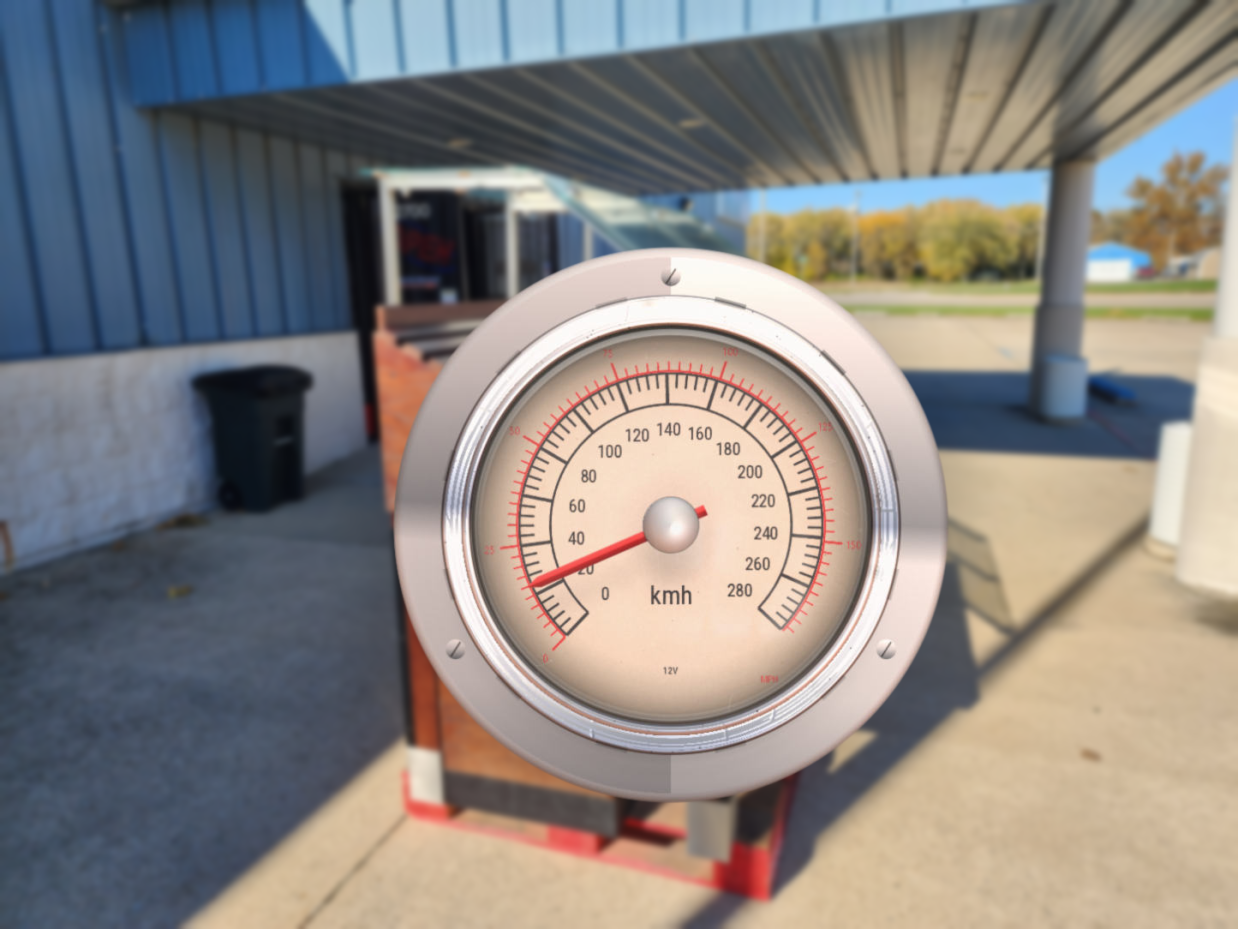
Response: **24** km/h
